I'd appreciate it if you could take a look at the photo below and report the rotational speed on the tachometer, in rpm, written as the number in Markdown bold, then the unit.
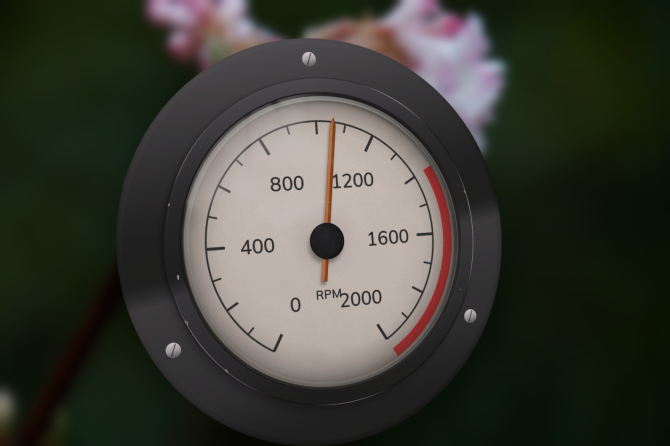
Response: **1050** rpm
